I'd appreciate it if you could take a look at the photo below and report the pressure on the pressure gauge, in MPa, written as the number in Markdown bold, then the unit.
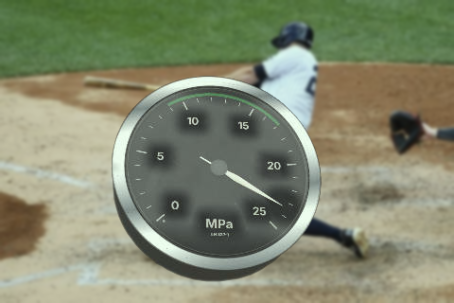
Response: **23.5** MPa
